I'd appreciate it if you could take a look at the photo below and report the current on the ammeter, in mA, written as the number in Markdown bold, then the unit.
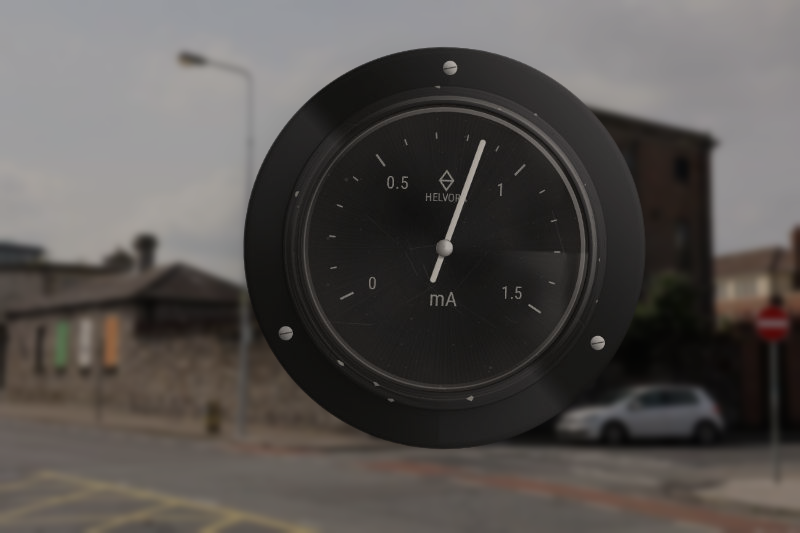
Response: **0.85** mA
